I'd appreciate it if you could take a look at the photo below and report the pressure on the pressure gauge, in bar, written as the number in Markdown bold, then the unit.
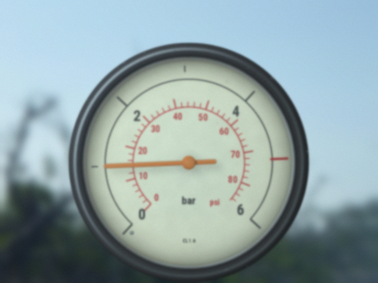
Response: **1** bar
